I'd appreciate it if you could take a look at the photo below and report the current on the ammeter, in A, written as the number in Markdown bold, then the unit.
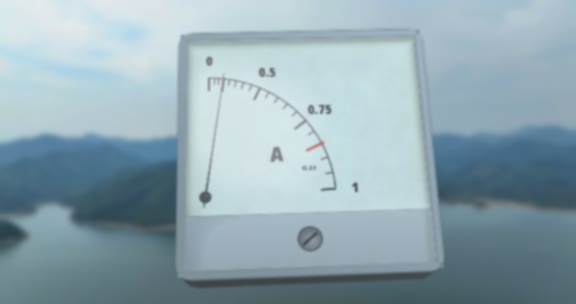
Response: **0.25** A
